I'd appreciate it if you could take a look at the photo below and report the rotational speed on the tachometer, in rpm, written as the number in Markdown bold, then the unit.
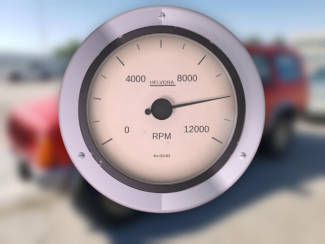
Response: **10000** rpm
